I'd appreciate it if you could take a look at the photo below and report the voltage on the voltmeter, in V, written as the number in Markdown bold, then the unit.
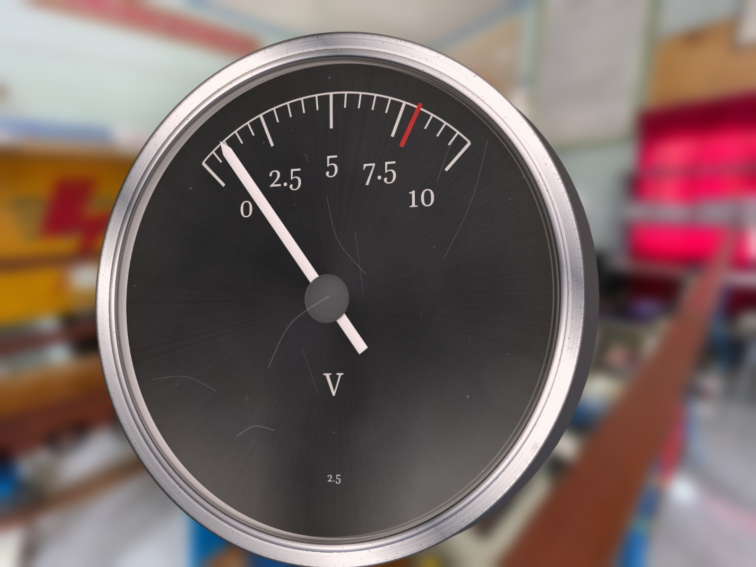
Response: **1** V
